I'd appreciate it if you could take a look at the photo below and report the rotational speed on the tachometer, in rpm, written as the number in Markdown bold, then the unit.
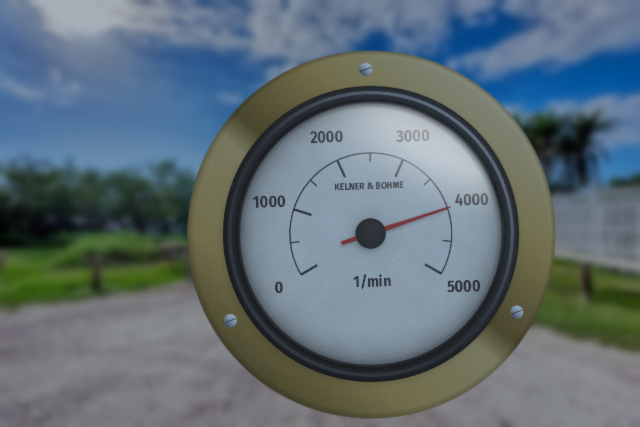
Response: **4000** rpm
